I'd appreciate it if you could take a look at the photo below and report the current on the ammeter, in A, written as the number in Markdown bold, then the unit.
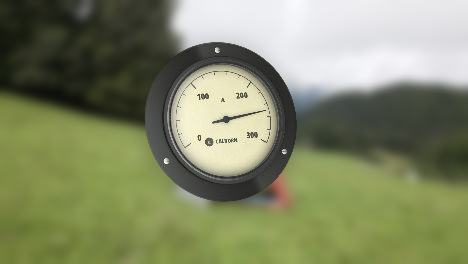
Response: **250** A
